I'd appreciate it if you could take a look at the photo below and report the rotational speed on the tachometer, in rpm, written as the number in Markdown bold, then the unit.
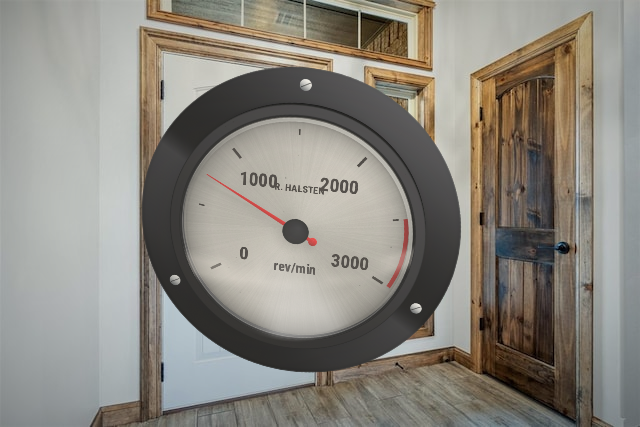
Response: **750** rpm
